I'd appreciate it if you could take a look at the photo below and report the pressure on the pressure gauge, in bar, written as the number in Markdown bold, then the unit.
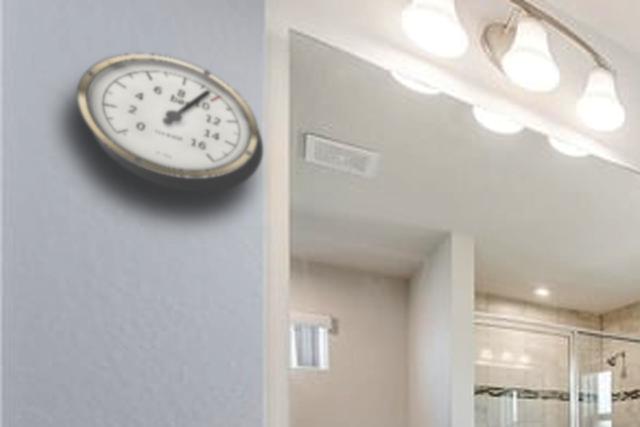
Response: **9.5** bar
